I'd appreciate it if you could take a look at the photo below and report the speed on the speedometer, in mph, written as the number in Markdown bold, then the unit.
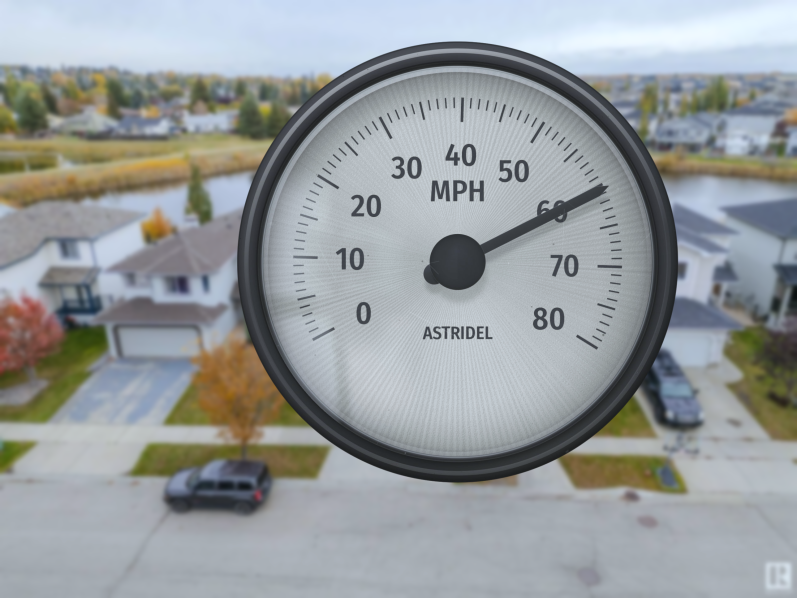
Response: **60.5** mph
